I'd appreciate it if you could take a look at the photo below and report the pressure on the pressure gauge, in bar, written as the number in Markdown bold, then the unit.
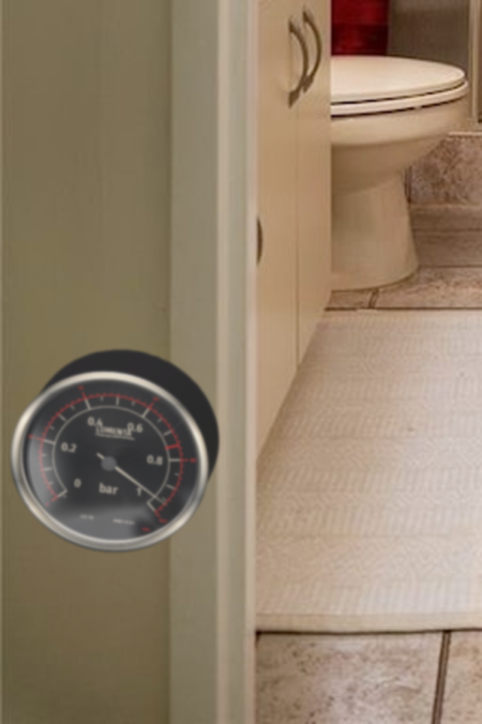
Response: **0.95** bar
